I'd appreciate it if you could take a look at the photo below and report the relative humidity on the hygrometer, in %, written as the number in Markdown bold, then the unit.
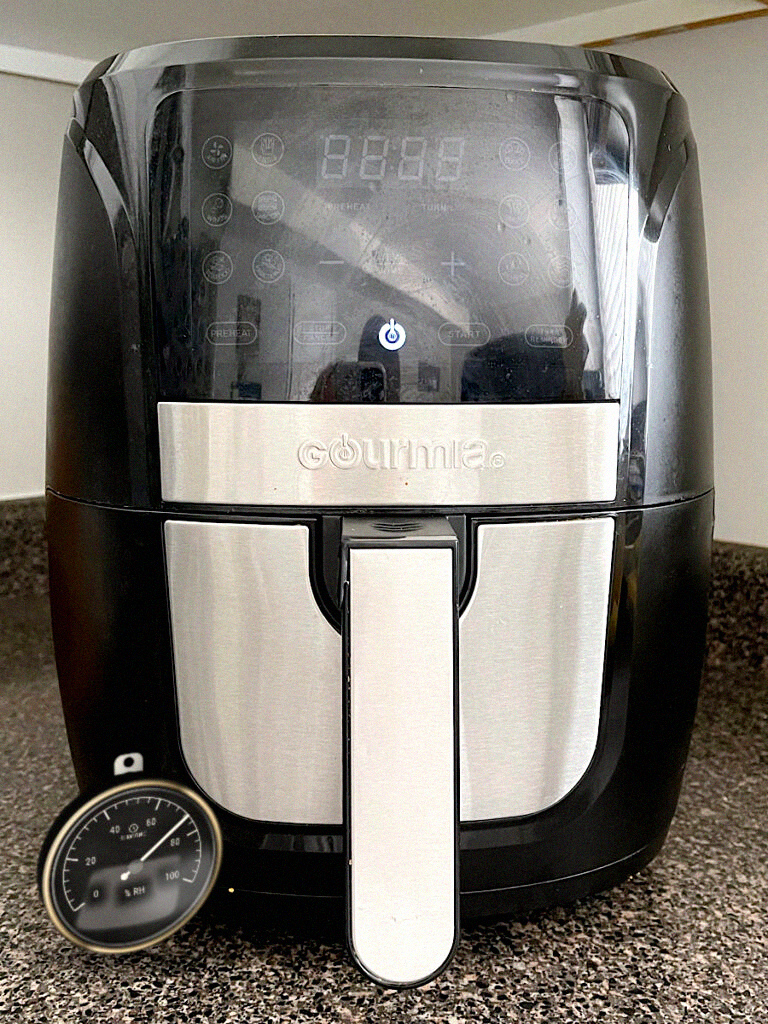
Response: **72** %
